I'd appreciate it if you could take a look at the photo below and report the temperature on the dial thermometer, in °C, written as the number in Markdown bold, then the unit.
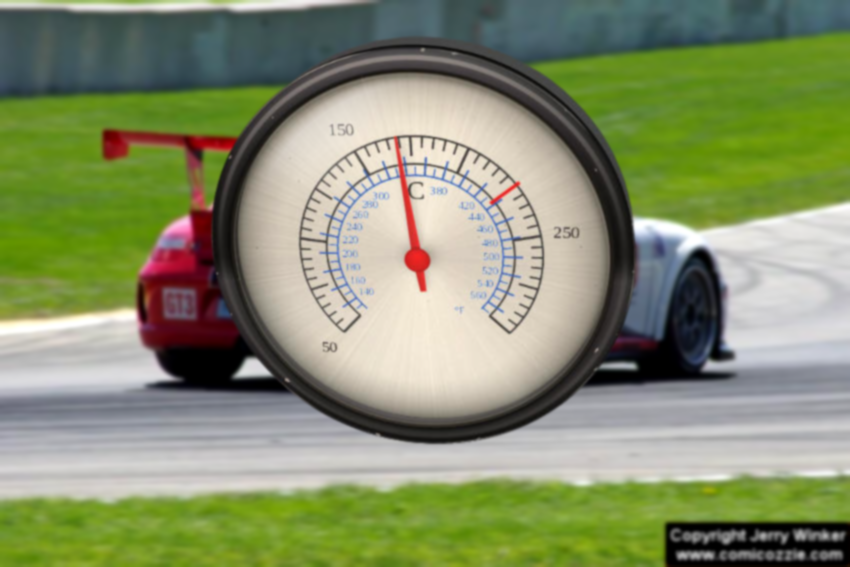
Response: **170** °C
